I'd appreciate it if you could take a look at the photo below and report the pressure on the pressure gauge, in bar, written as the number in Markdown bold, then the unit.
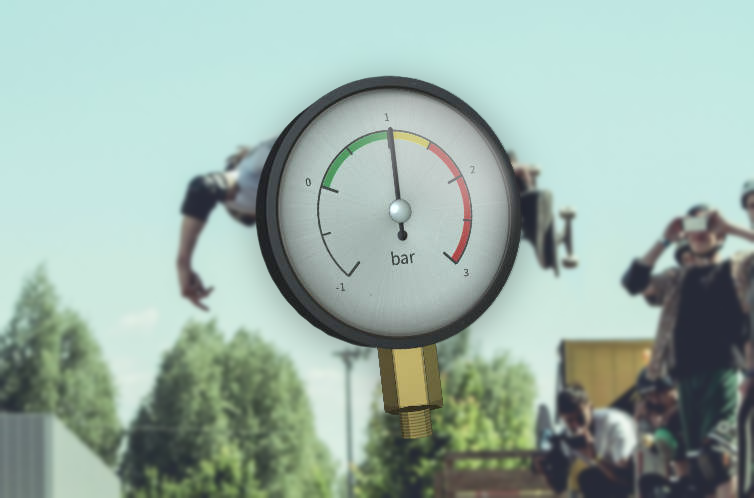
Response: **1** bar
